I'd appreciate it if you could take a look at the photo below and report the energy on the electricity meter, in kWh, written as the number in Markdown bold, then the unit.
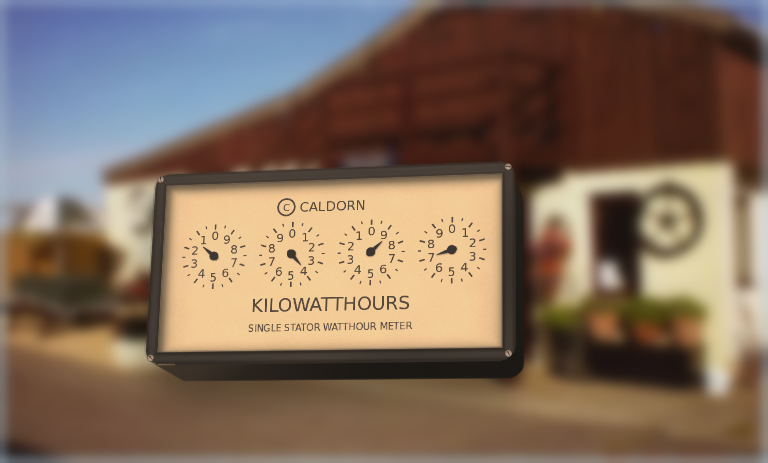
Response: **1387** kWh
